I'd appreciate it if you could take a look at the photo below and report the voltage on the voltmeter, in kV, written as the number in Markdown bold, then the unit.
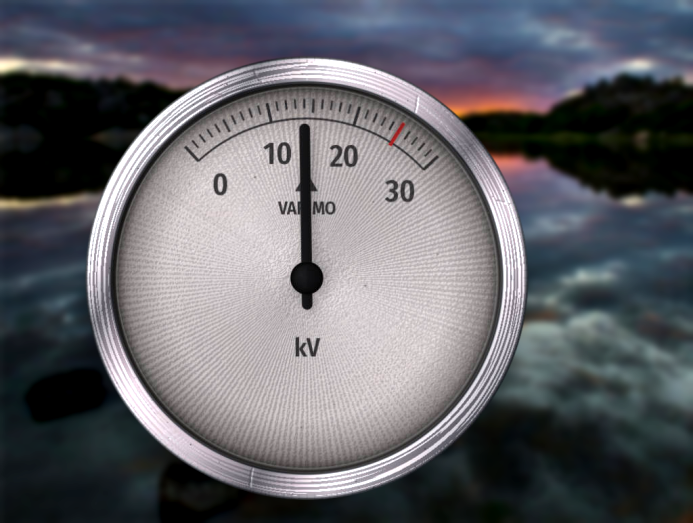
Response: **14** kV
